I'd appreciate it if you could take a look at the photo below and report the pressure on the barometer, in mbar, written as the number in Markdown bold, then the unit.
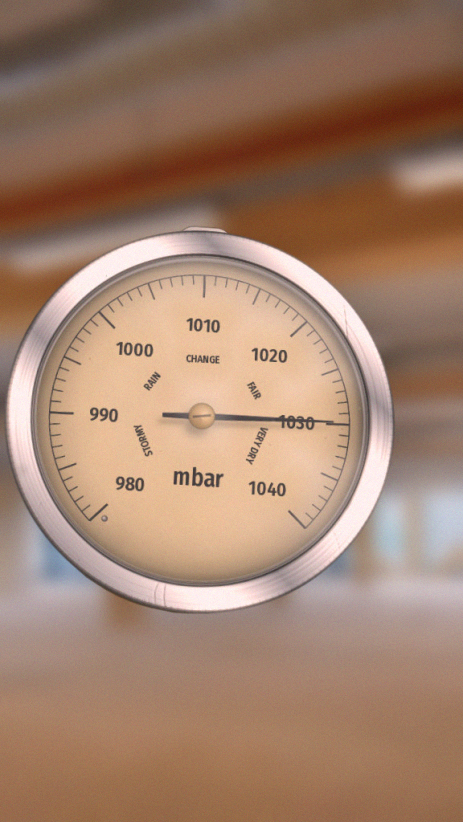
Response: **1030** mbar
